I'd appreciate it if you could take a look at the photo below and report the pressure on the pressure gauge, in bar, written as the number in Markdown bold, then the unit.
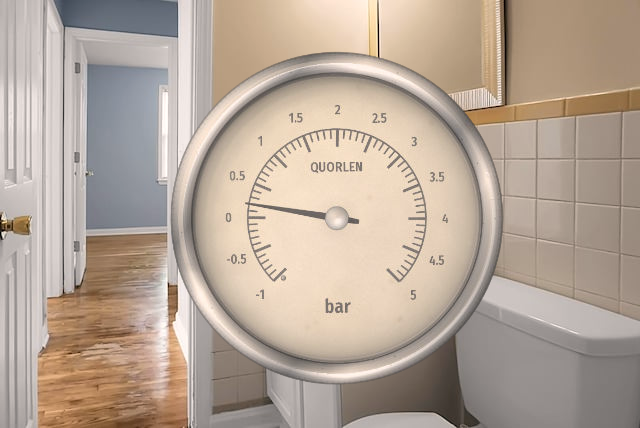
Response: **0.2** bar
